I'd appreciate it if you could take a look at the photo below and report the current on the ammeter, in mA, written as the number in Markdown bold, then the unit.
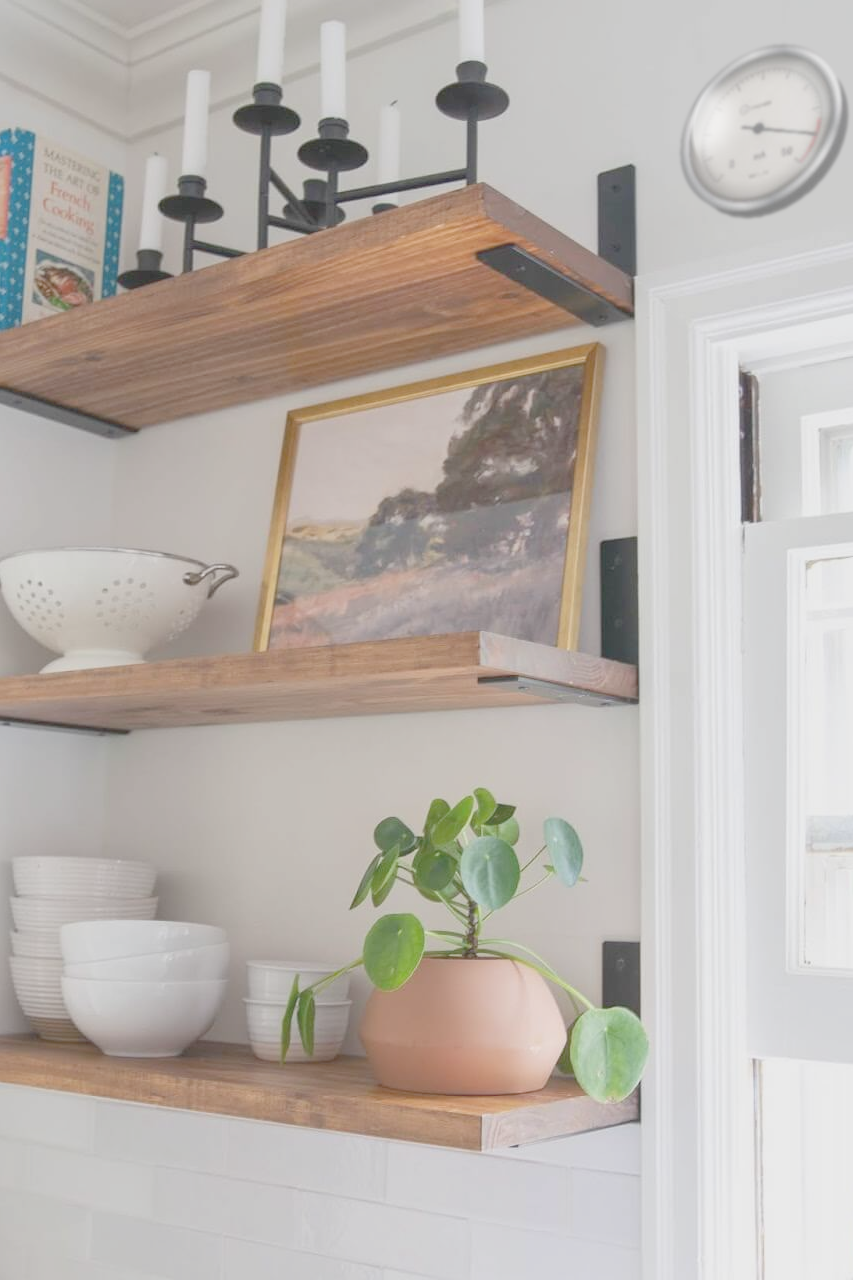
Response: **45** mA
